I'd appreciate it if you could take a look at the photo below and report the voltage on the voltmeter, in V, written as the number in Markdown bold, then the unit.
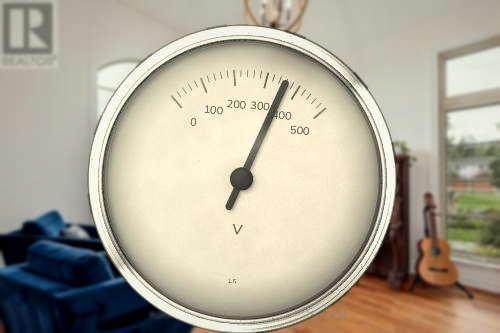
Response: **360** V
